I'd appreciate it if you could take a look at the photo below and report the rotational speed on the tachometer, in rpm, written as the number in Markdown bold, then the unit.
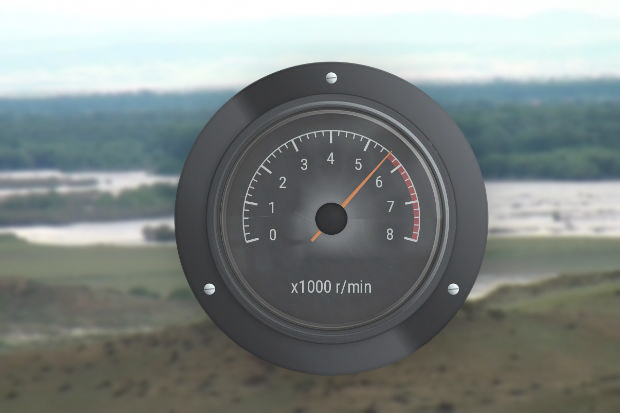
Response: **5600** rpm
